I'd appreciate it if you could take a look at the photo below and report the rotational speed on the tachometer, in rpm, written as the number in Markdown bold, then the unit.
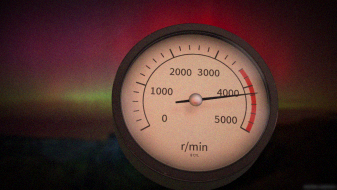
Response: **4200** rpm
